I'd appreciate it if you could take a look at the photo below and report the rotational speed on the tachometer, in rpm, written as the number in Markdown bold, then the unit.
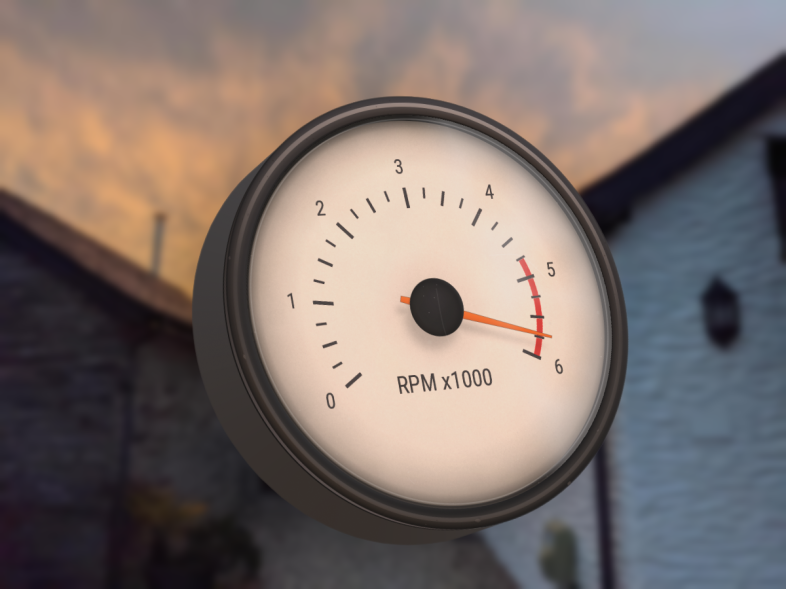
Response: **5750** rpm
